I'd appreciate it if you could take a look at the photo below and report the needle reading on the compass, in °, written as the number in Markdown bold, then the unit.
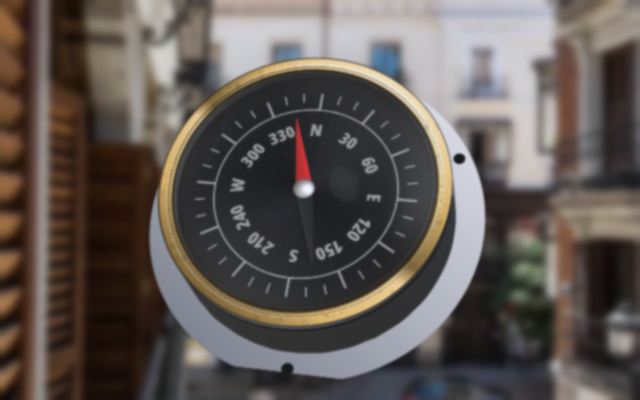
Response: **345** °
